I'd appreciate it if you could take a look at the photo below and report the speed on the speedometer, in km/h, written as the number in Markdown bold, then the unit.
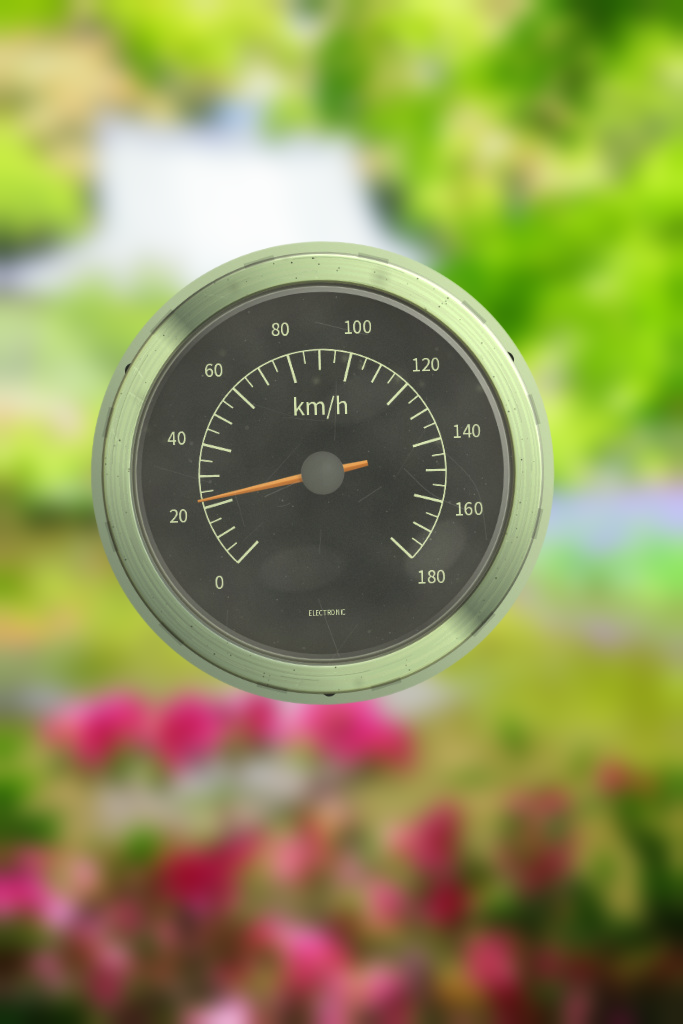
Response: **22.5** km/h
